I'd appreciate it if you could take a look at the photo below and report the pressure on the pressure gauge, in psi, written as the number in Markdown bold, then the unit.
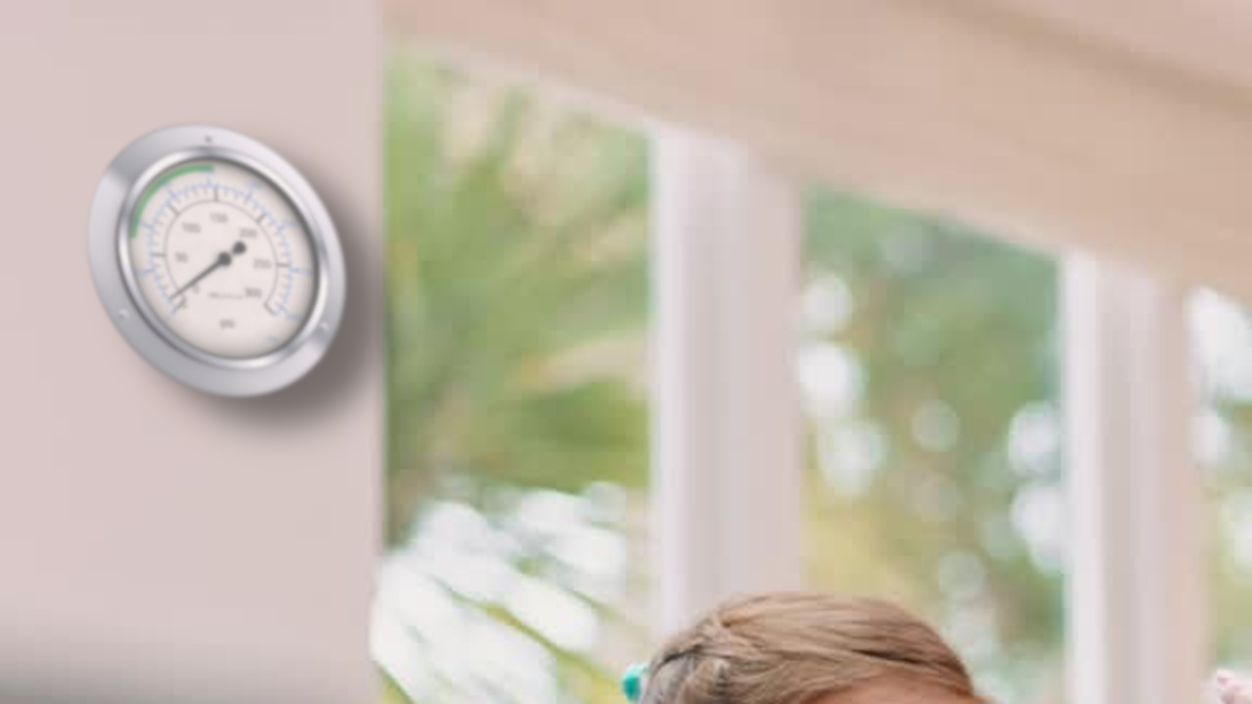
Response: **10** psi
